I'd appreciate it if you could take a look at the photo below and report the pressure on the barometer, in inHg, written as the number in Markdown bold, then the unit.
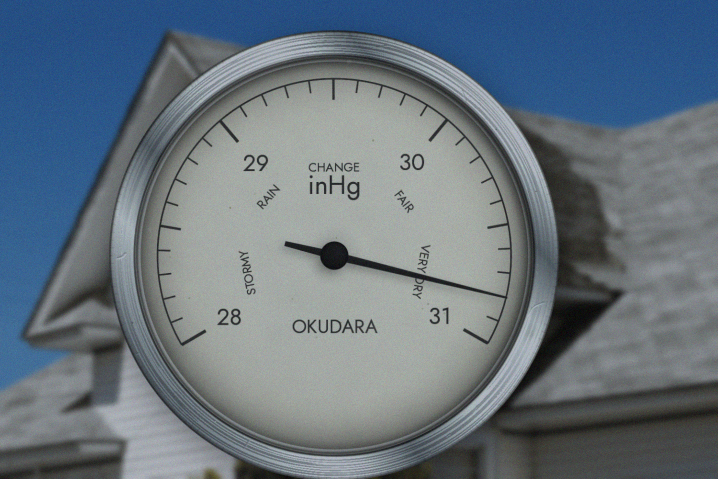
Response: **30.8** inHg
